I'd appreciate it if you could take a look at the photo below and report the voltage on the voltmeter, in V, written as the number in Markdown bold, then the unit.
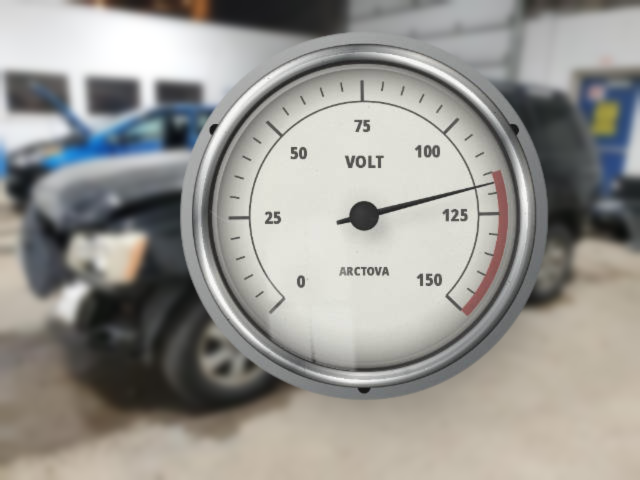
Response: **117.5** V
